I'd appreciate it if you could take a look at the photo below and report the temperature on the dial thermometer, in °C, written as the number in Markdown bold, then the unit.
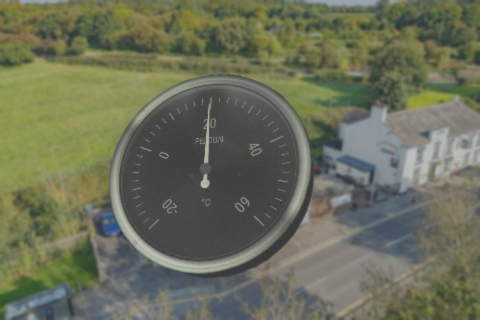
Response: **20** °C
